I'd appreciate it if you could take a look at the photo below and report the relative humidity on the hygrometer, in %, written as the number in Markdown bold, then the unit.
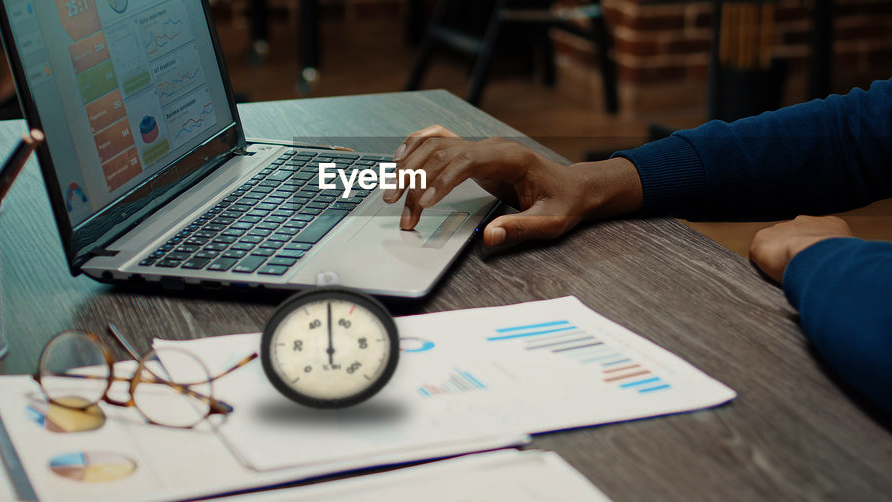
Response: **50** %
